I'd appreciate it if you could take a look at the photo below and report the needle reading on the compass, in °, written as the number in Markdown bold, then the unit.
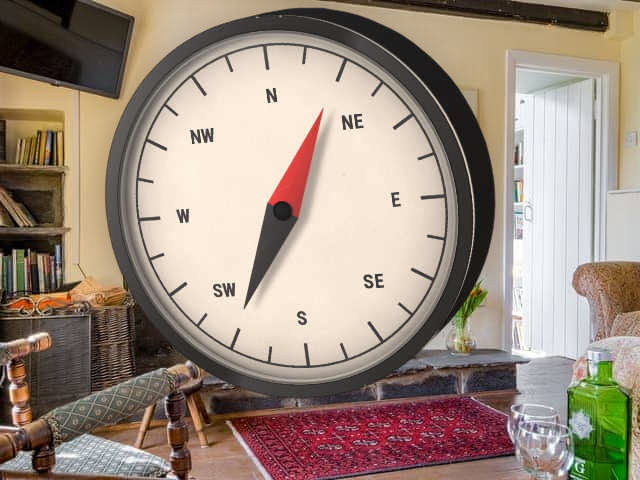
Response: **30** °
